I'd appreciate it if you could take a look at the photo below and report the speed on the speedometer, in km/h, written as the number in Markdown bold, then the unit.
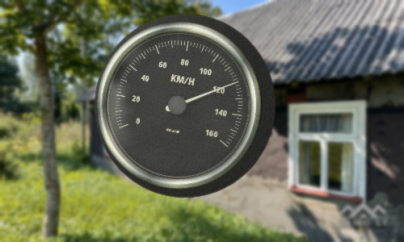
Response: **120** km/h
